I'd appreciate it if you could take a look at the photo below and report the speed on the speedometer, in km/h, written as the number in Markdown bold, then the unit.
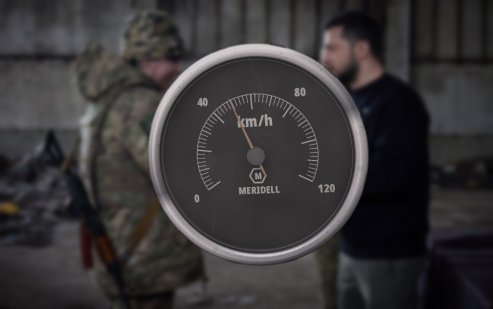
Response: **50** km/h
